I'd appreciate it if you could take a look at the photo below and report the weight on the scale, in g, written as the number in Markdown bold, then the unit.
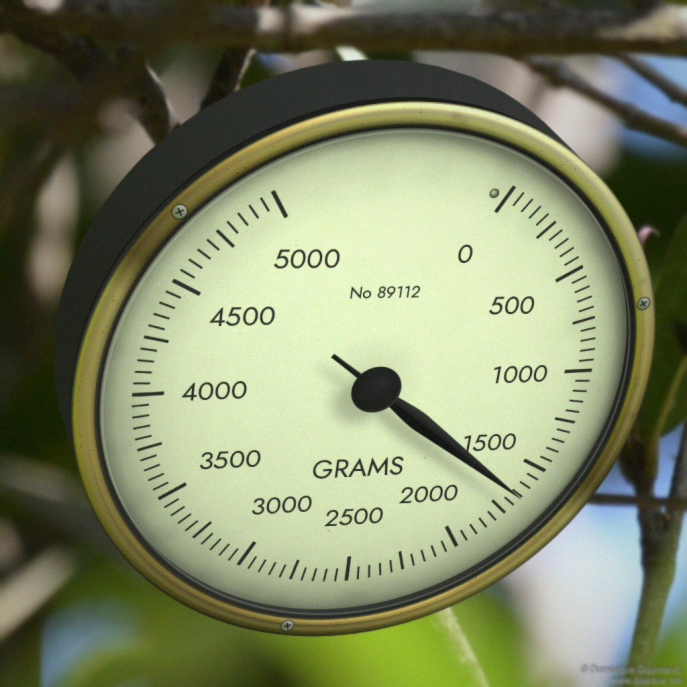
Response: **1650** g
